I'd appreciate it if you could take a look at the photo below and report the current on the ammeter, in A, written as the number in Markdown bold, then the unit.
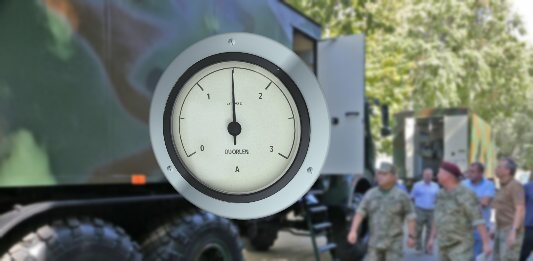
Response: **1.5** A
